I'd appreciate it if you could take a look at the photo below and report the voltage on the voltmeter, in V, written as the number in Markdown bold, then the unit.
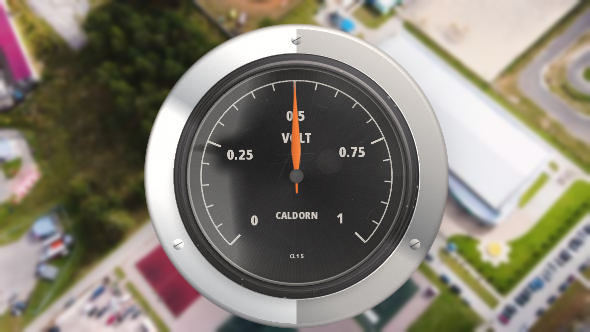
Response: **0.5** V
